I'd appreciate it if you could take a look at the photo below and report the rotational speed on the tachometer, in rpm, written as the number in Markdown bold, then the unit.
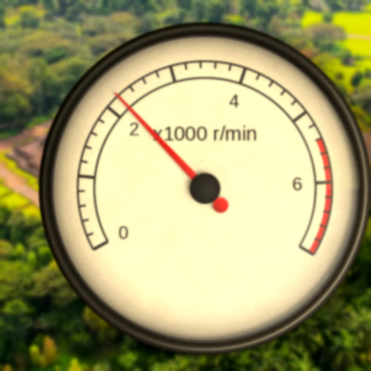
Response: **2200** rpm
